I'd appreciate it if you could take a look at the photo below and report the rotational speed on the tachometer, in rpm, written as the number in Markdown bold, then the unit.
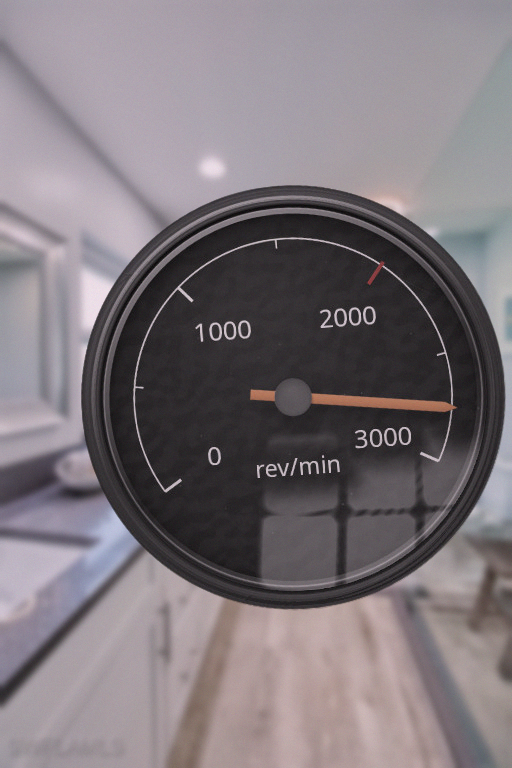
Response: **2750** rpm
